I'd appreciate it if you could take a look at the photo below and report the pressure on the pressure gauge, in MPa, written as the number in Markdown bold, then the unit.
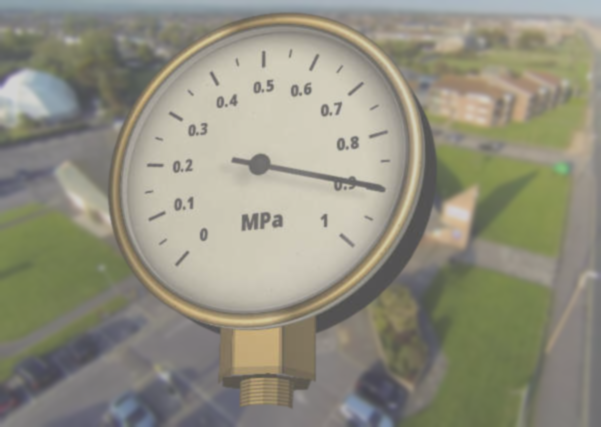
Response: **0.9** MPa
